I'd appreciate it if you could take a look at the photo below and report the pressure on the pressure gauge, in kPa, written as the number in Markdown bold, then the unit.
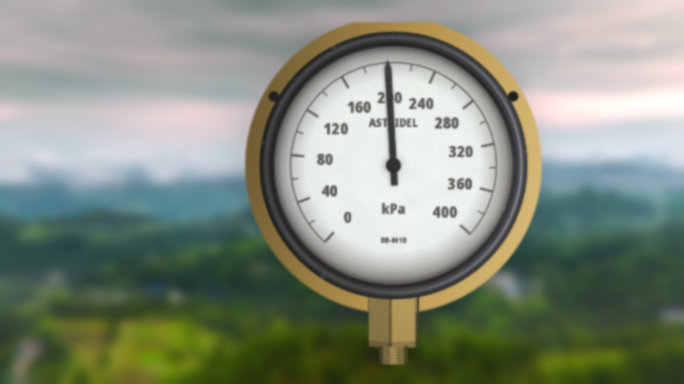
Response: **200** kPa
